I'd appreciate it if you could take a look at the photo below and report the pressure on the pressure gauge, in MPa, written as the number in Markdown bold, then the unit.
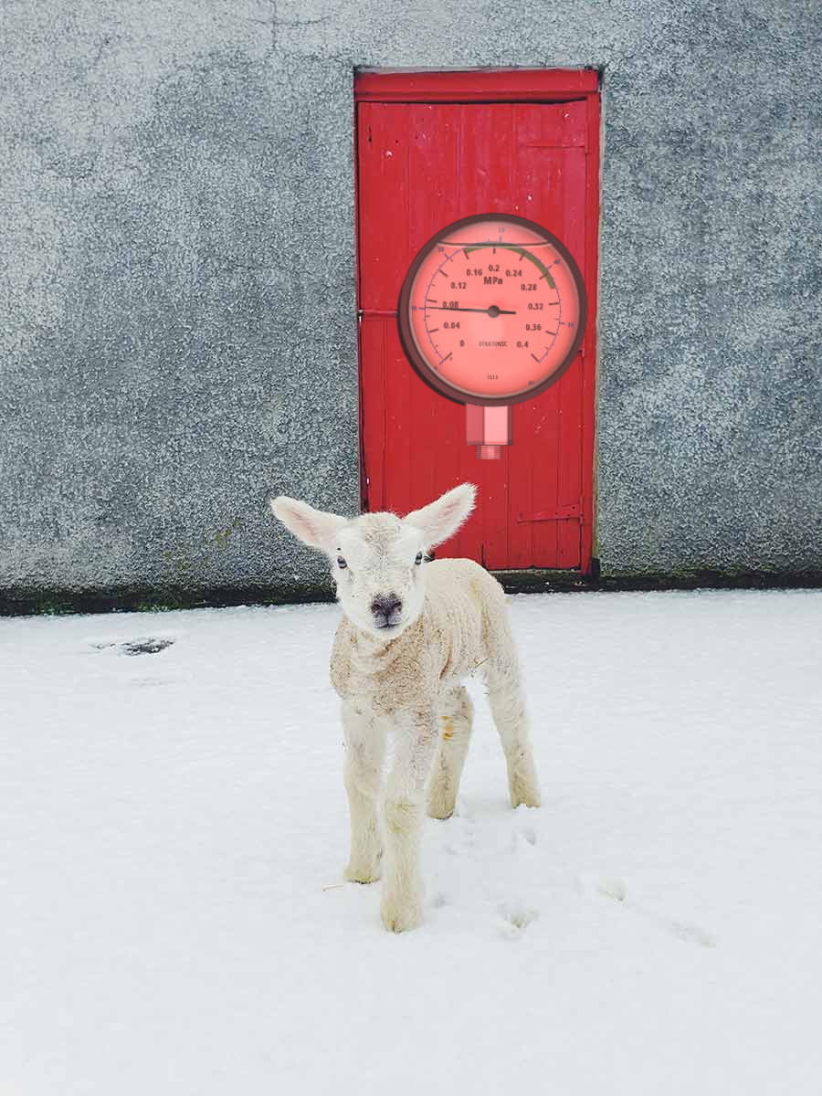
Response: **0.07** MPa
